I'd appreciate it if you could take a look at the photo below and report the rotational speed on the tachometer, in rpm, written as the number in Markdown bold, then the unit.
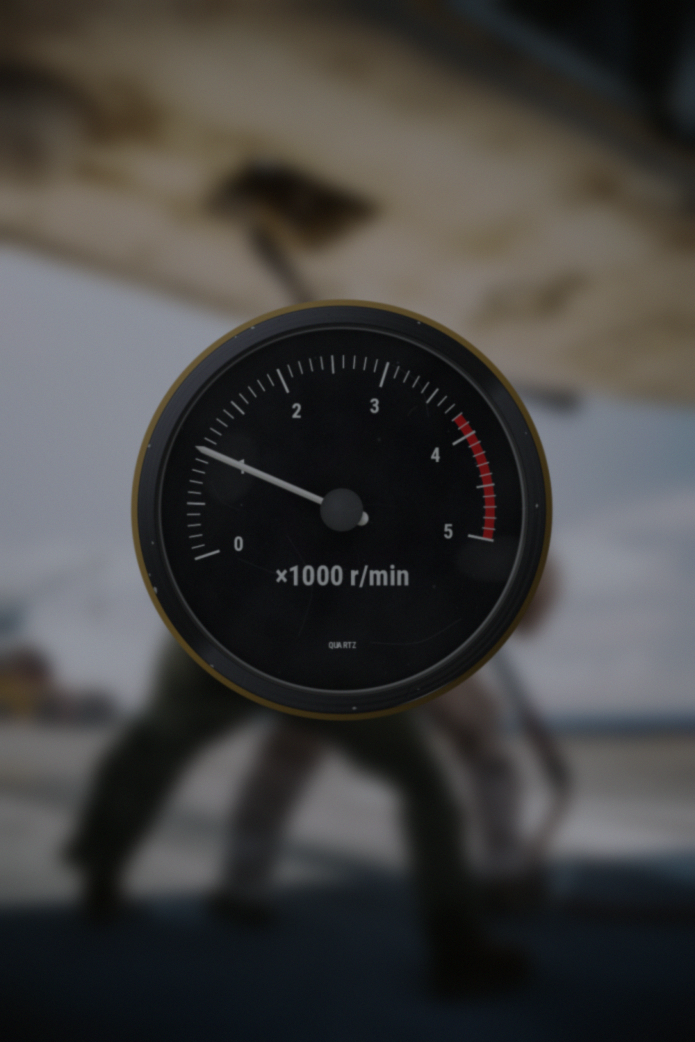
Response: **1000** rpm
